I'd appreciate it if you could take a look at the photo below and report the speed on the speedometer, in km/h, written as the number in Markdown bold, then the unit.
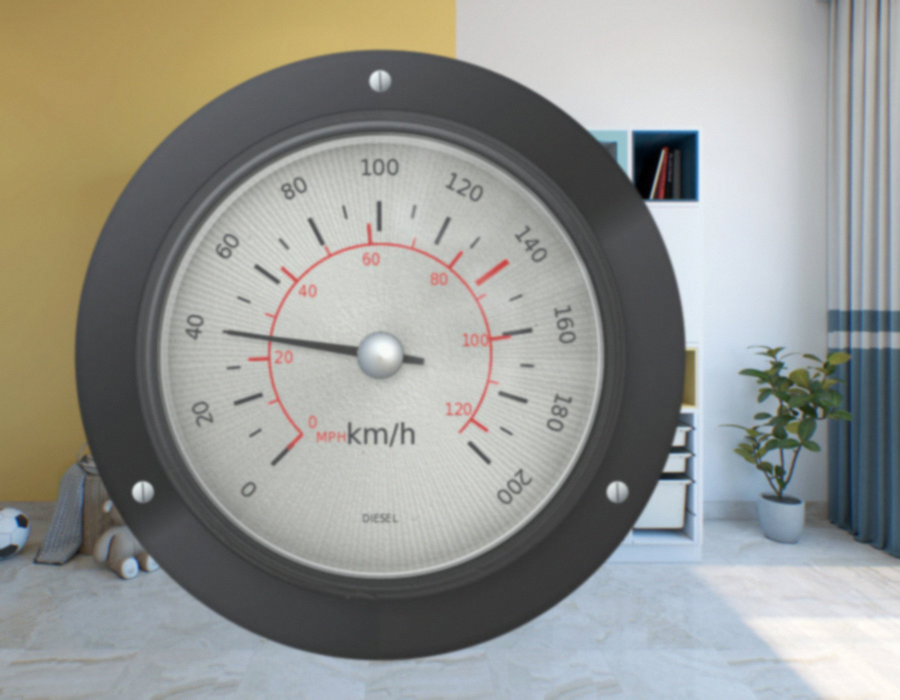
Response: **40** km/h
